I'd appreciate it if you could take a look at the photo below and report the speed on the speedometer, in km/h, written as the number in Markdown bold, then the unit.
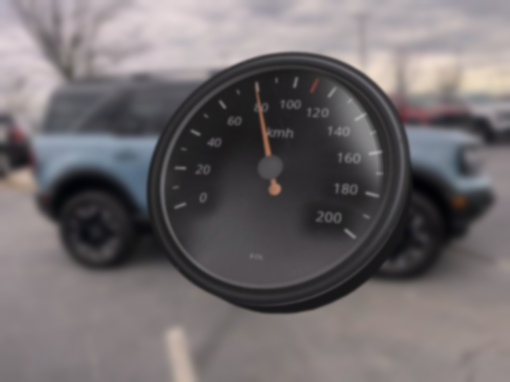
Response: **80** km/h
